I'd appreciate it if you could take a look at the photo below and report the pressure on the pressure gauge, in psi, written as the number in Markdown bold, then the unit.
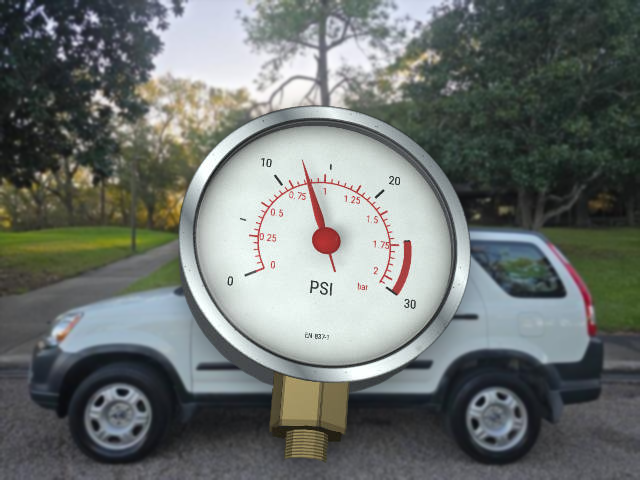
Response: **12.5** psi
